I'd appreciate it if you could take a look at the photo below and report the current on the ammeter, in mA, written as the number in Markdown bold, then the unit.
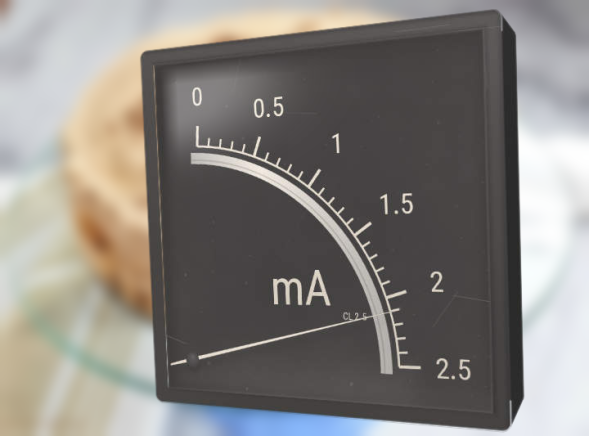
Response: **2.1** mA
